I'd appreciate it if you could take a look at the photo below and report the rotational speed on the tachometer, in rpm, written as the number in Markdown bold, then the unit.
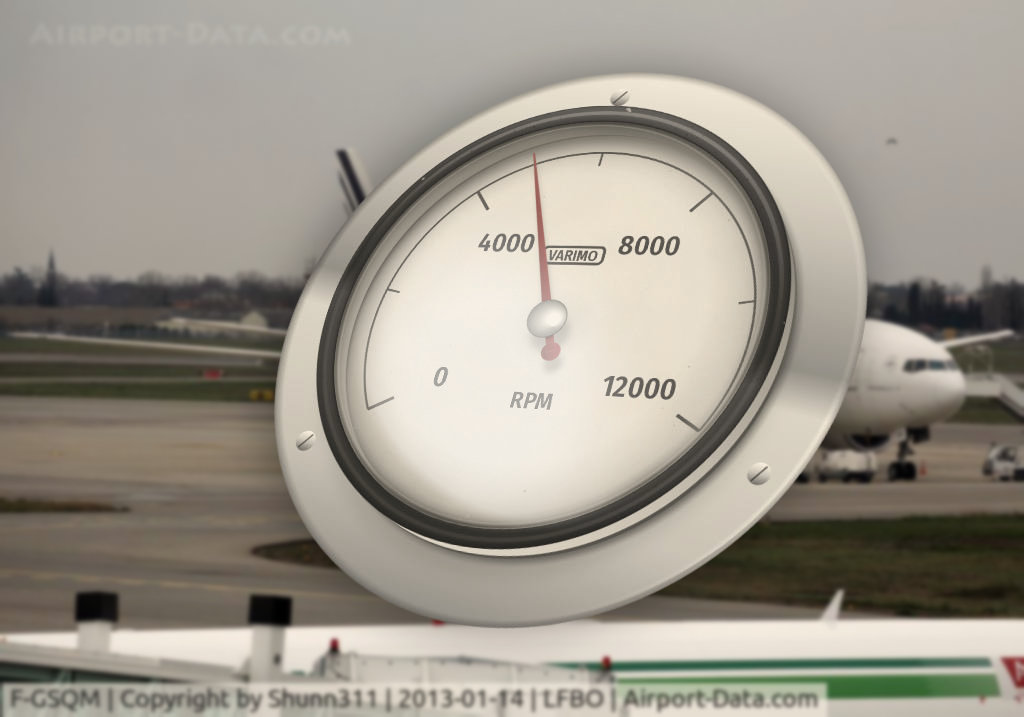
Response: **5000** rpm
